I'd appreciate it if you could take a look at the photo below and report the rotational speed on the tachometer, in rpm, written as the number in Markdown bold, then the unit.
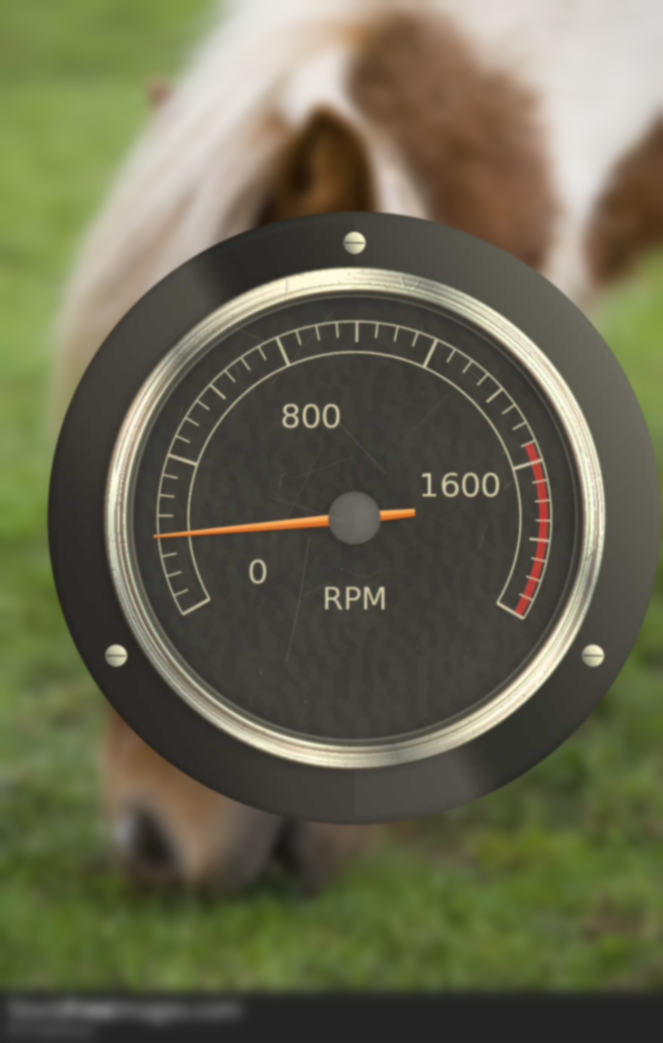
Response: **200** rpm
